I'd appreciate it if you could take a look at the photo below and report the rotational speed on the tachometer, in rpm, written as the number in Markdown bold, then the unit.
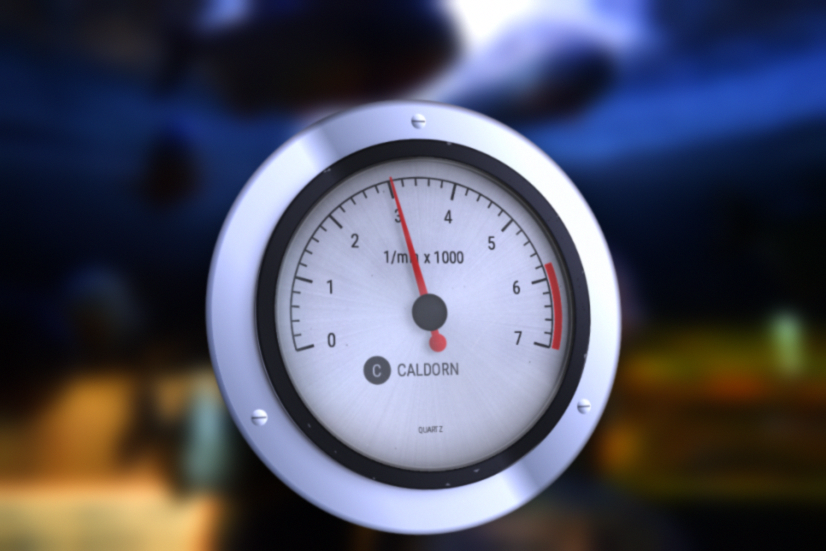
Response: **3000** rpm
